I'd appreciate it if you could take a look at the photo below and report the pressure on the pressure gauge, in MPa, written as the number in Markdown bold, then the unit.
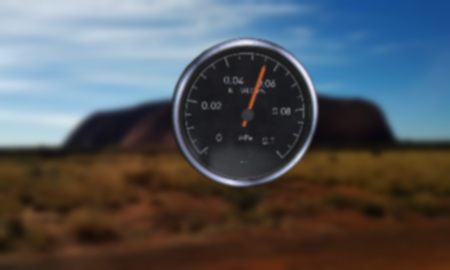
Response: **0.055** MPa
